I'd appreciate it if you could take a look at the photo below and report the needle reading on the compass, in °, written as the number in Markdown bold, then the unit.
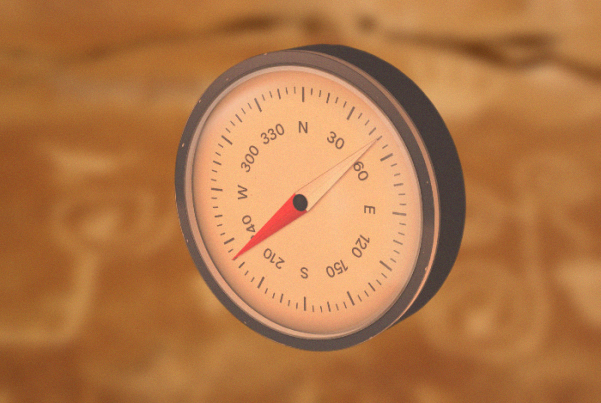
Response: **230** °
